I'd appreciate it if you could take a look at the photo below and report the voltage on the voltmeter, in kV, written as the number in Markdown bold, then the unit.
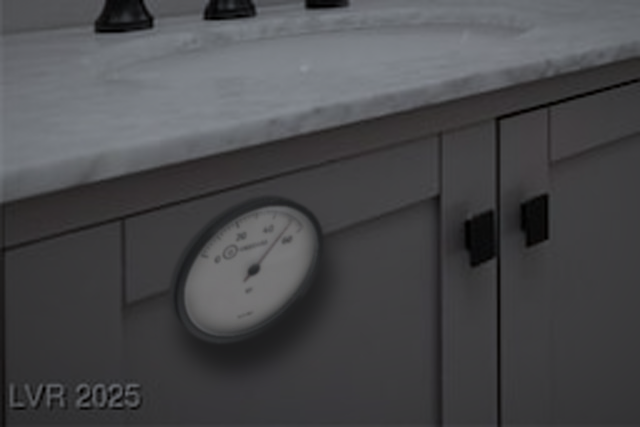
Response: **50** kV
